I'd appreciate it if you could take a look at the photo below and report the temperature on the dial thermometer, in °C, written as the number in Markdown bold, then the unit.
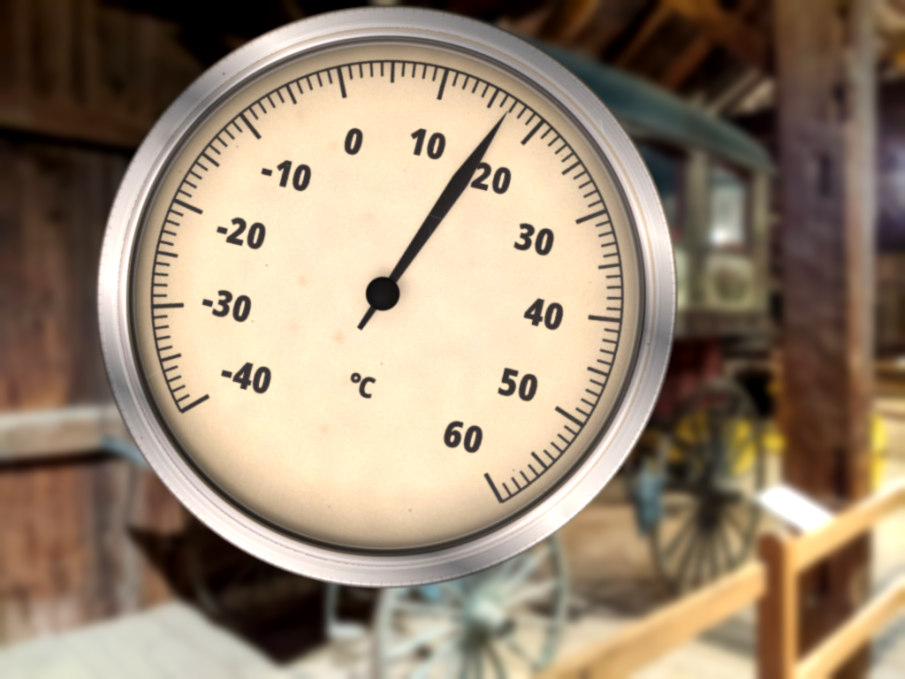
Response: **17** °C
